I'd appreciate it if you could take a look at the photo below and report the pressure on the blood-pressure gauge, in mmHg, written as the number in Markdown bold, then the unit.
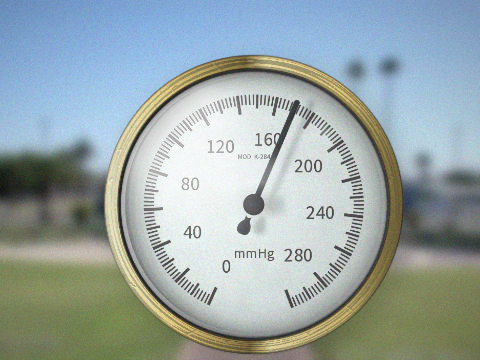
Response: **170** mmHg
